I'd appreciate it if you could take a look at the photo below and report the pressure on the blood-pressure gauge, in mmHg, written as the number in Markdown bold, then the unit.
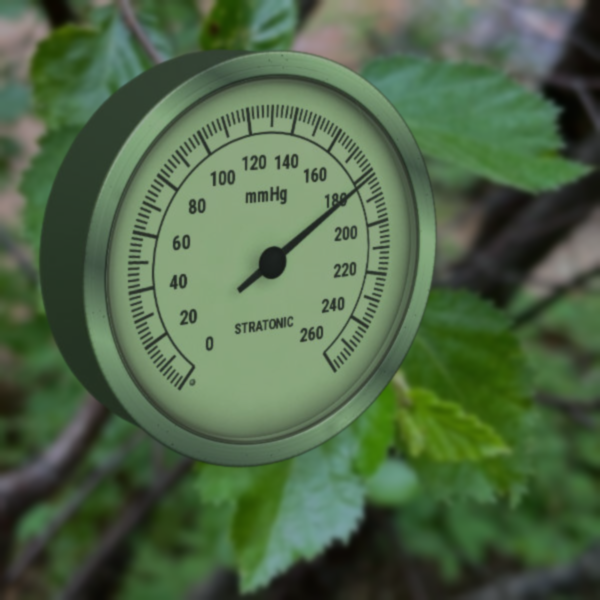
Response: **180** mmHg
